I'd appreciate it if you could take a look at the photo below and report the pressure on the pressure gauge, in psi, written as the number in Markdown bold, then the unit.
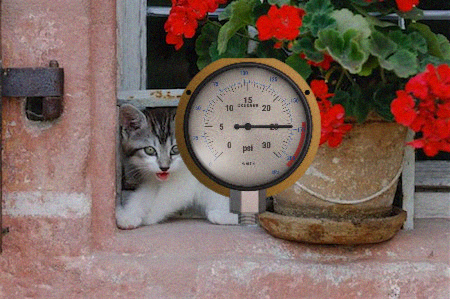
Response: **25** psi
